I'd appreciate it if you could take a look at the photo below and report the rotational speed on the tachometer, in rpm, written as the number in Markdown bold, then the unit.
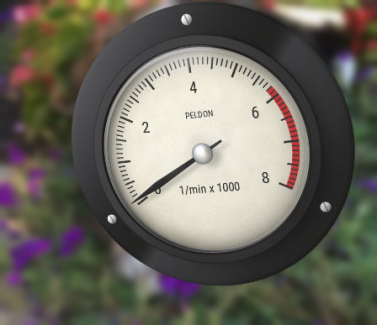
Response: **100** rpm
